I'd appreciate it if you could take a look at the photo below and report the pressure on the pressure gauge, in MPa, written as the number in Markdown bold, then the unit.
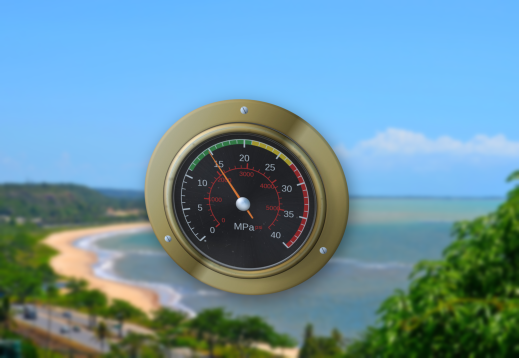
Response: **15** MPa
